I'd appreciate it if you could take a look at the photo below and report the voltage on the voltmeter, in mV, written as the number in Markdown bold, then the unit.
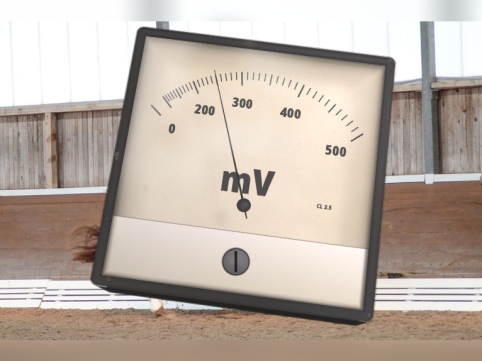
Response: **250** mV
